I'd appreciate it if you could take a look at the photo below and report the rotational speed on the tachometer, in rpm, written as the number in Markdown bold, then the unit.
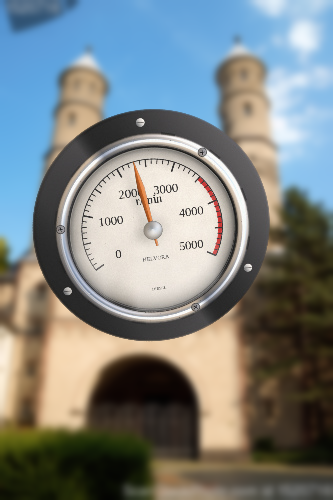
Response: **2300** rpm
